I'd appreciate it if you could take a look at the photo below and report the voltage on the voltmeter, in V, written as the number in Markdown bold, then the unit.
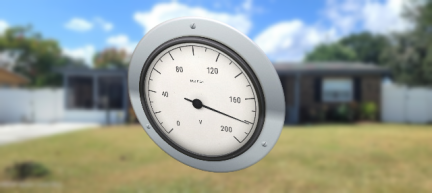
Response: **180** V
